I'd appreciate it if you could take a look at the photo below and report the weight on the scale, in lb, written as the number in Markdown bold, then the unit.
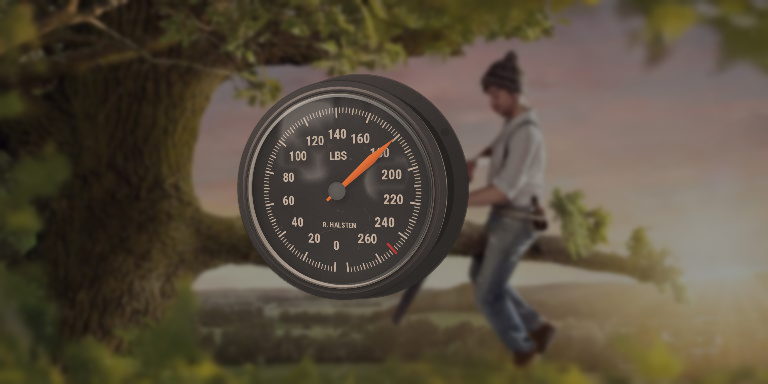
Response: **180** lb
